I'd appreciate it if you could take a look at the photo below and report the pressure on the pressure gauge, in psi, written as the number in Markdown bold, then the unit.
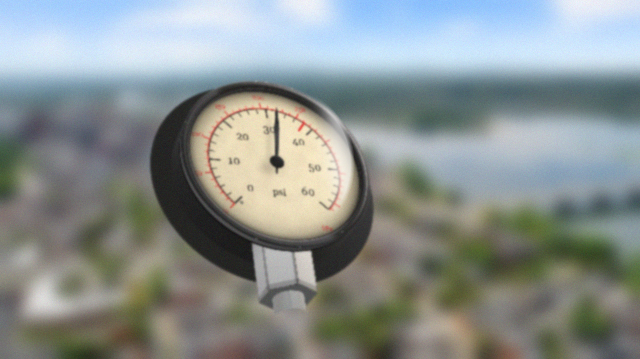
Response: **32** psi
